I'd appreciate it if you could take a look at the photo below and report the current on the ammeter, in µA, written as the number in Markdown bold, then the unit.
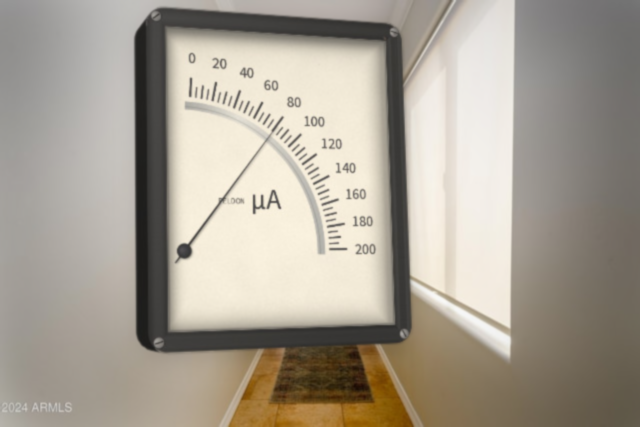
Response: **80** µA
